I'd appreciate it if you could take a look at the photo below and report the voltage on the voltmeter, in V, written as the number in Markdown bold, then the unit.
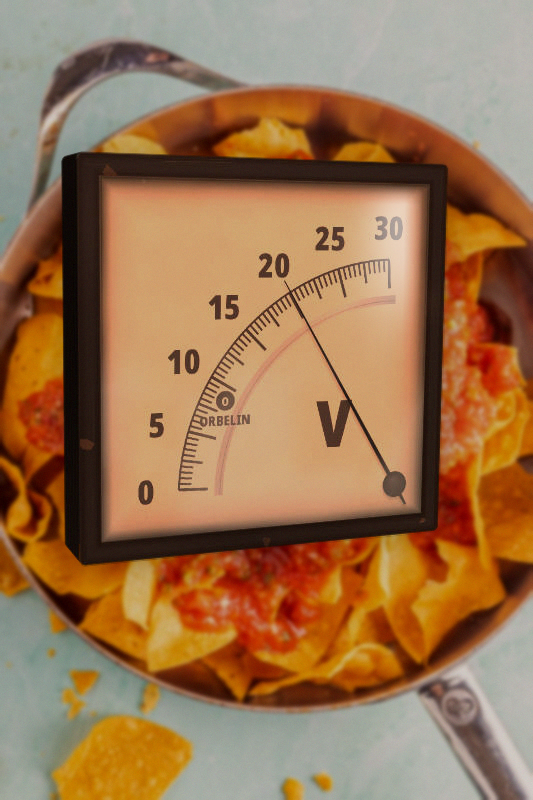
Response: **20** V
